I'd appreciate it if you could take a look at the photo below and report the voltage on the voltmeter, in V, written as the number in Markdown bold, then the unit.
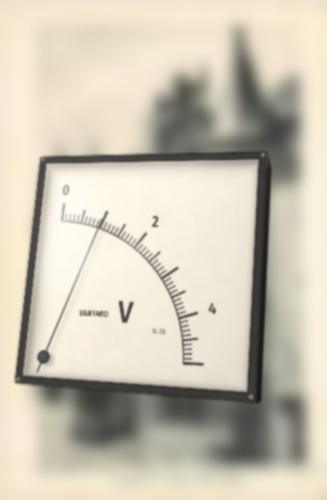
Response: **1** V
